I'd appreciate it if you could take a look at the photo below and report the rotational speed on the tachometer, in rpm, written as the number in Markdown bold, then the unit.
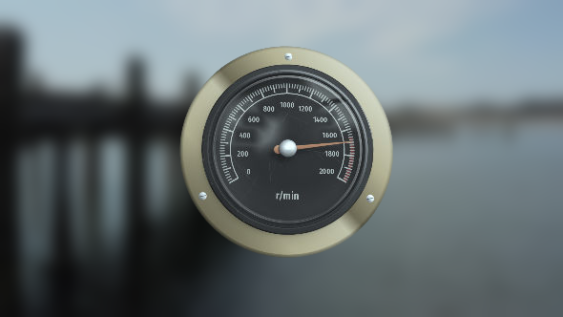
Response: **1700** rpm
